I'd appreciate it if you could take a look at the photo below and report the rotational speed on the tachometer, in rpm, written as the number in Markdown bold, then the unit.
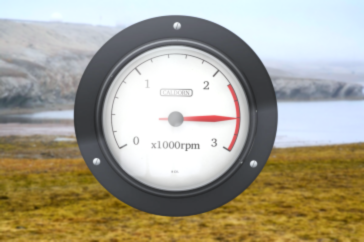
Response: **2600** rpm
